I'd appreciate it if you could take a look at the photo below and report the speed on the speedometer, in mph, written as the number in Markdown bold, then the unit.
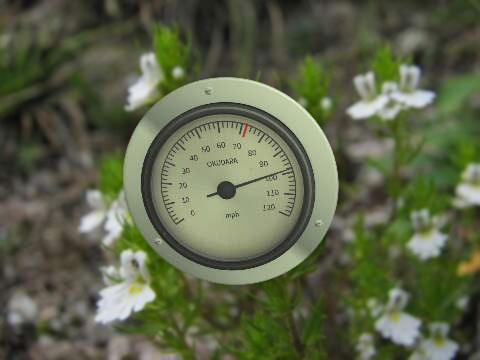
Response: **98** mph
